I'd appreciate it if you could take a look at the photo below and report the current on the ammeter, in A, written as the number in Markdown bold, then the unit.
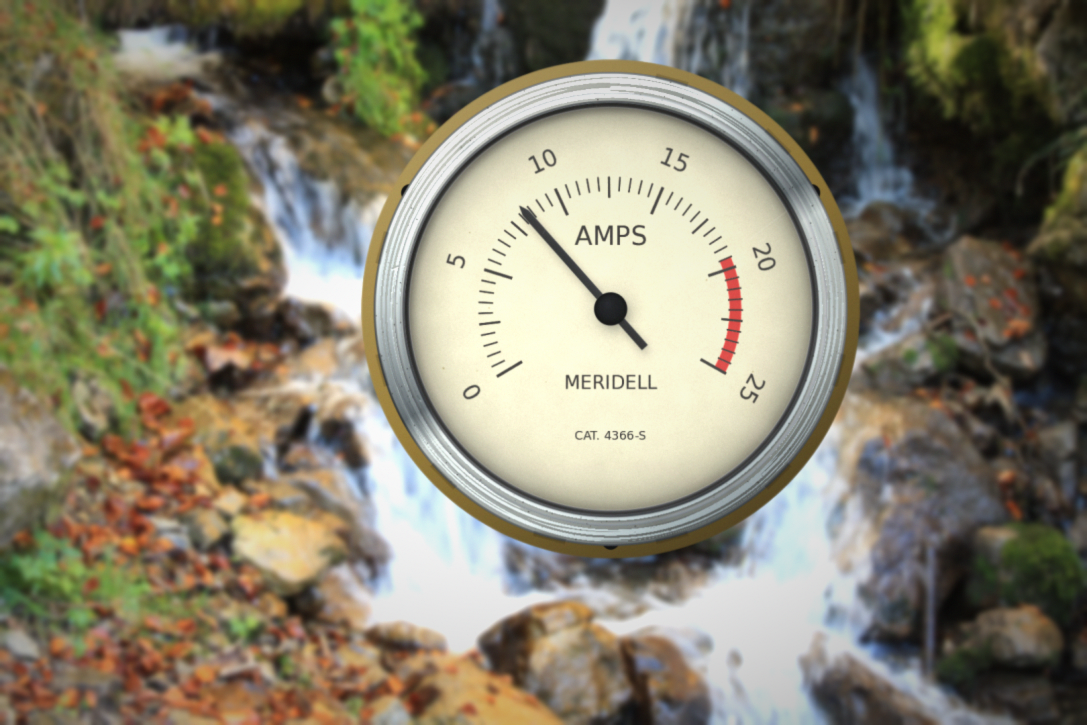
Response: **8.25** A
